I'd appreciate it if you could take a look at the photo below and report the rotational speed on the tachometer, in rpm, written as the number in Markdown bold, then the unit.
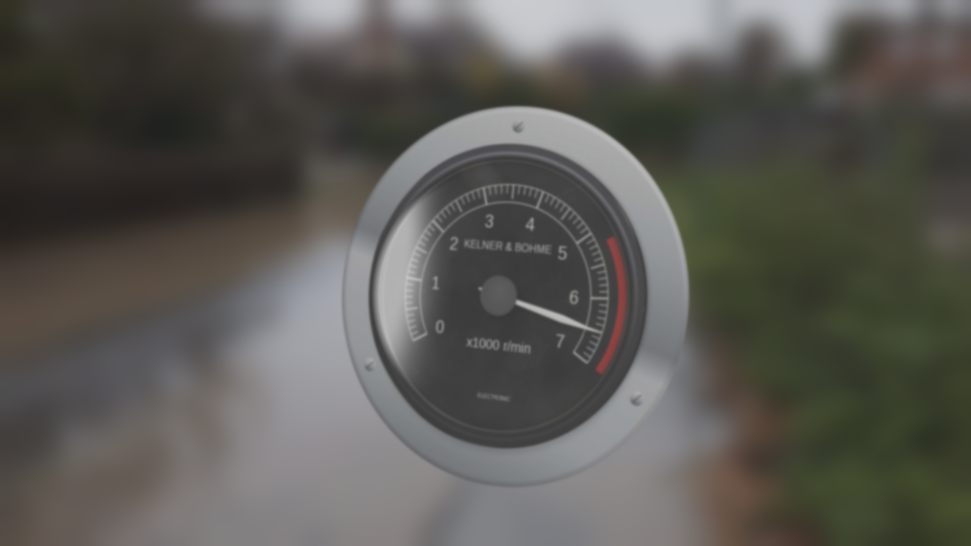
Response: **6500** rpm
